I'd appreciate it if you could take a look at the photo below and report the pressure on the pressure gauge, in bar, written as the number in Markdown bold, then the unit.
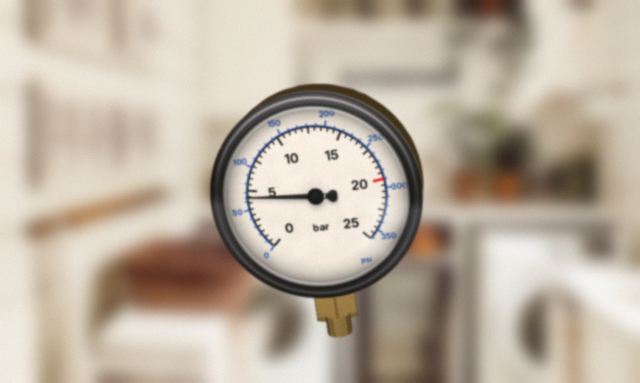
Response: **4.5** bar
